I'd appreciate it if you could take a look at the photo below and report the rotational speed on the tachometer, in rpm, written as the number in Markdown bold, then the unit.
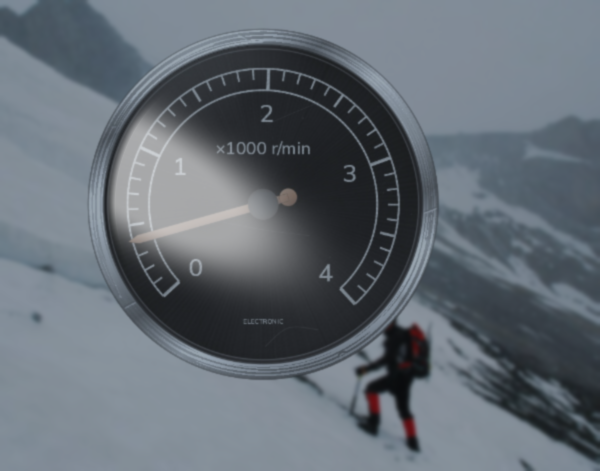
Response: **400** rpm
